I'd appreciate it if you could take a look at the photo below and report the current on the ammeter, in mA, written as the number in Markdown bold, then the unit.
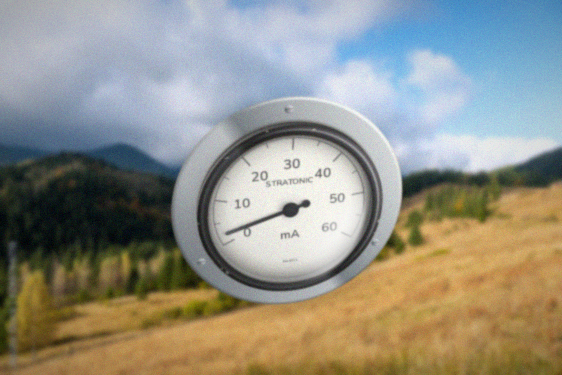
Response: **2.5** mA
